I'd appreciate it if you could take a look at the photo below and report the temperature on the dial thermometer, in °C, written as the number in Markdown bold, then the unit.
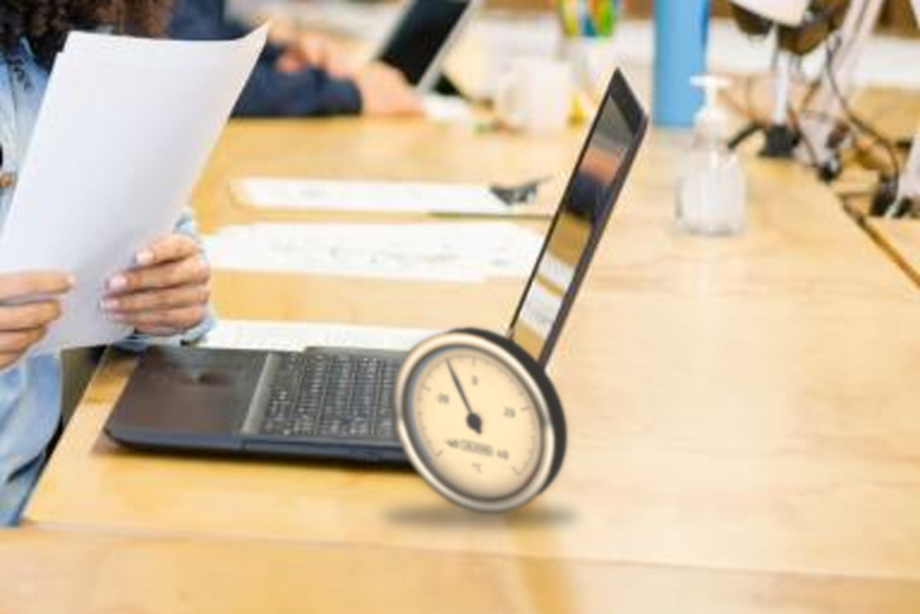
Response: **-8** °C
